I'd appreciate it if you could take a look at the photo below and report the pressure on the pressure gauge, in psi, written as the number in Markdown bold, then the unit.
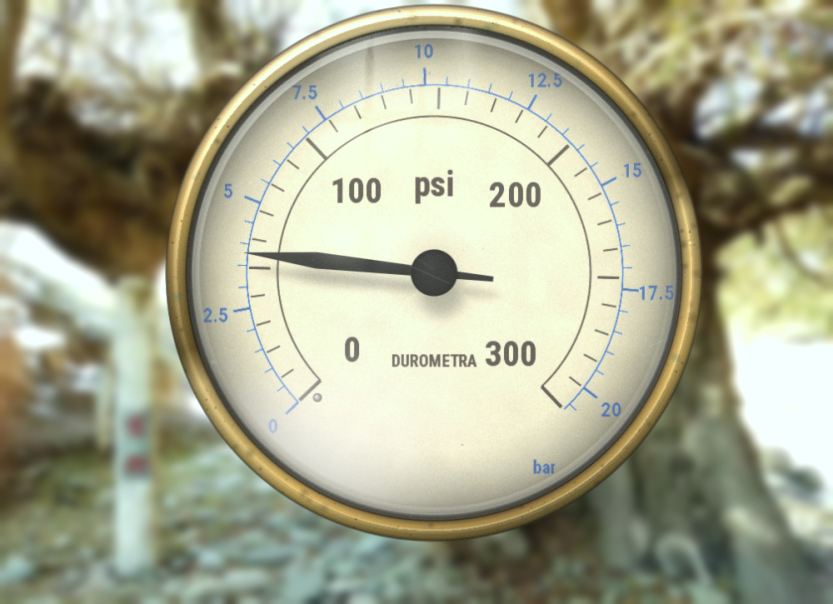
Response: **55** psi
